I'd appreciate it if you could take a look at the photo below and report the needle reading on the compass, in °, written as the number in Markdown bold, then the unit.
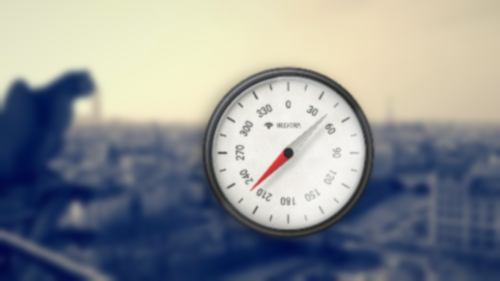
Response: **225** °
